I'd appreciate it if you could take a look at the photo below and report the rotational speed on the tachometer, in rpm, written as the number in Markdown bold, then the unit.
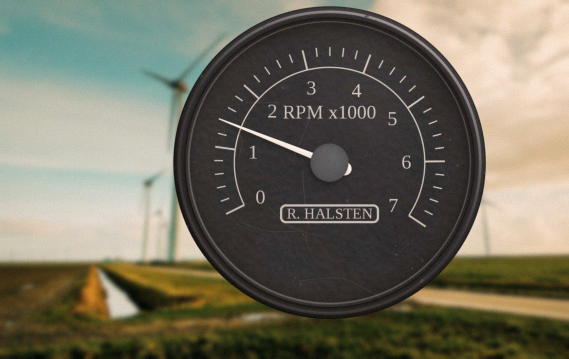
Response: **1400** rpm
